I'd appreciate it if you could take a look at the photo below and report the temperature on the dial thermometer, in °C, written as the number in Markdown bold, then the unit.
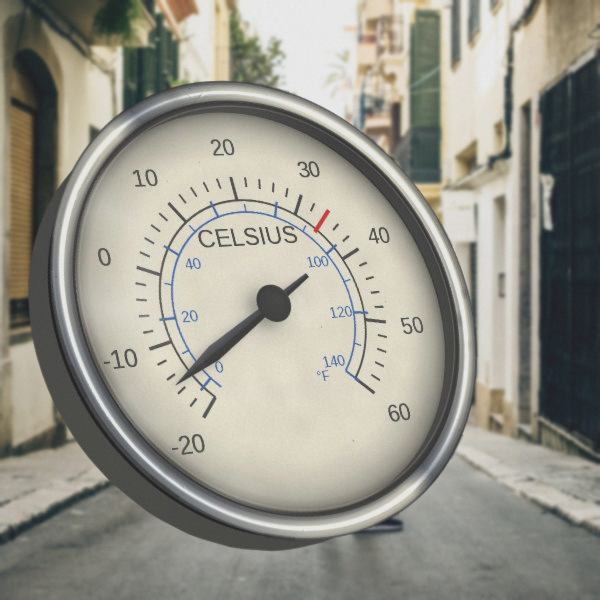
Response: **-15** °C
